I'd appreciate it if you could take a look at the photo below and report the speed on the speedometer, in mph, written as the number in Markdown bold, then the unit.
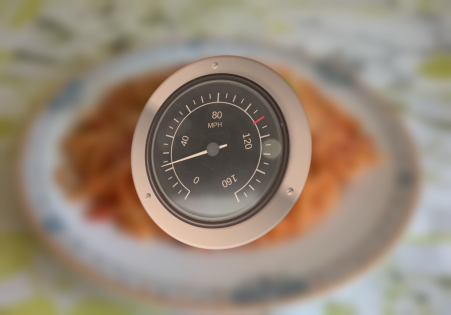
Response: **22.5** mph
